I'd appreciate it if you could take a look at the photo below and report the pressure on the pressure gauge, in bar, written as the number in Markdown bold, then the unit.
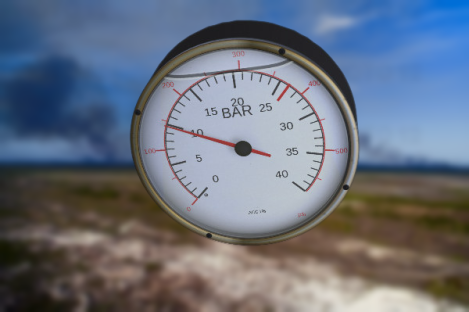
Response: **10** bar
